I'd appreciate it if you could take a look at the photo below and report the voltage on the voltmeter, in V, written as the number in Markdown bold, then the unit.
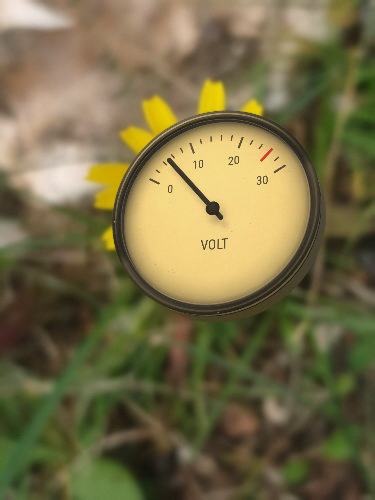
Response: **5** V
